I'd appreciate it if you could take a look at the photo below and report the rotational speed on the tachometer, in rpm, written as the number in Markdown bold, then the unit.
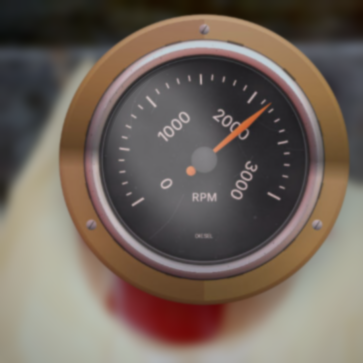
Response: **2150** rpm
